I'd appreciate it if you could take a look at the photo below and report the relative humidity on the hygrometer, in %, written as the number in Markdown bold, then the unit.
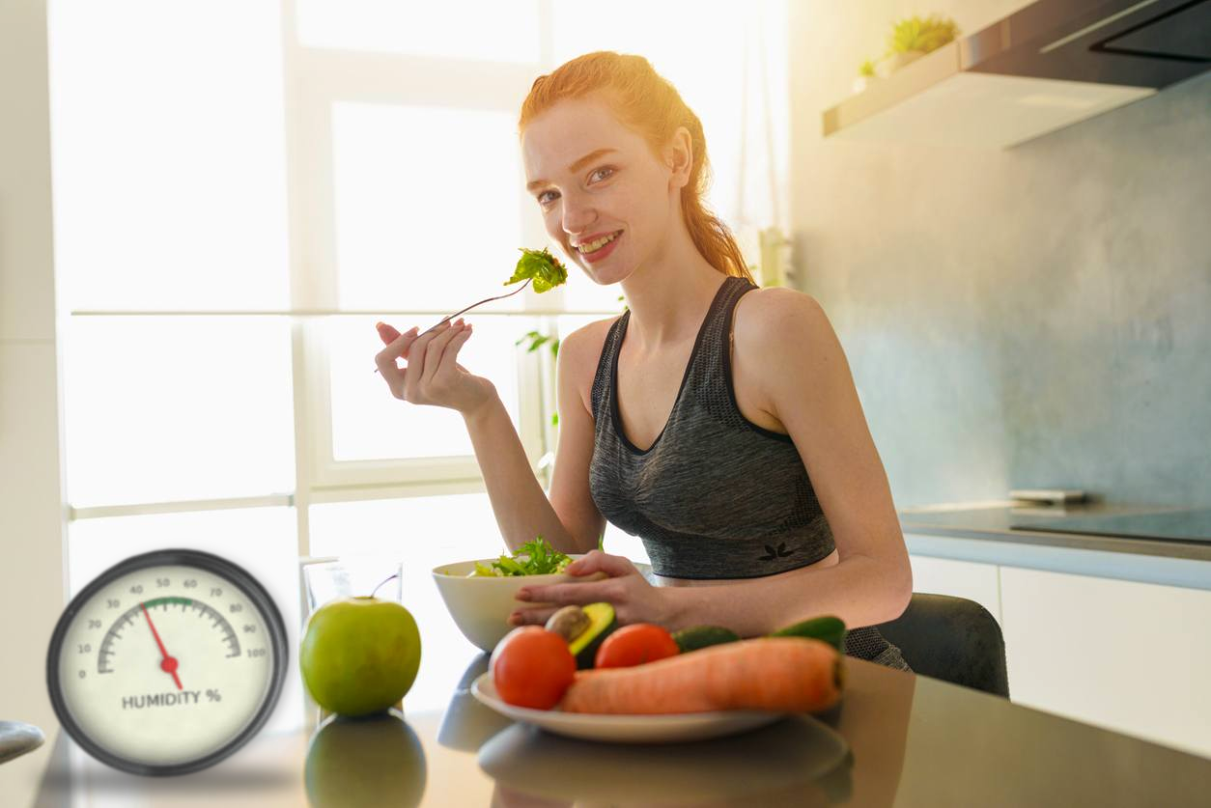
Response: **40** %
